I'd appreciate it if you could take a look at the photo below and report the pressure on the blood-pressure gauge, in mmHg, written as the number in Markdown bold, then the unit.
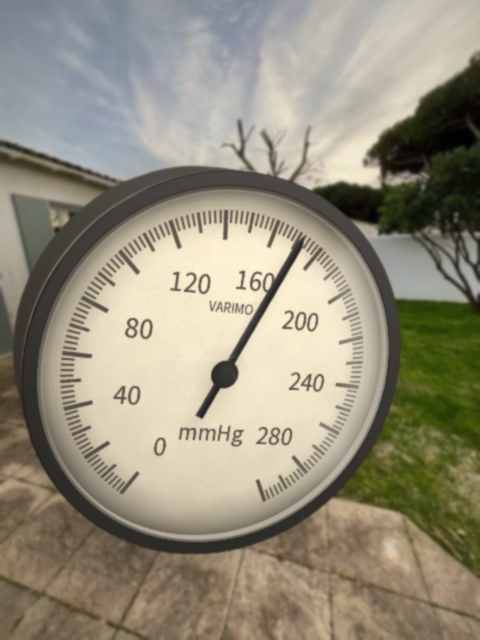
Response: **170** mmHg
